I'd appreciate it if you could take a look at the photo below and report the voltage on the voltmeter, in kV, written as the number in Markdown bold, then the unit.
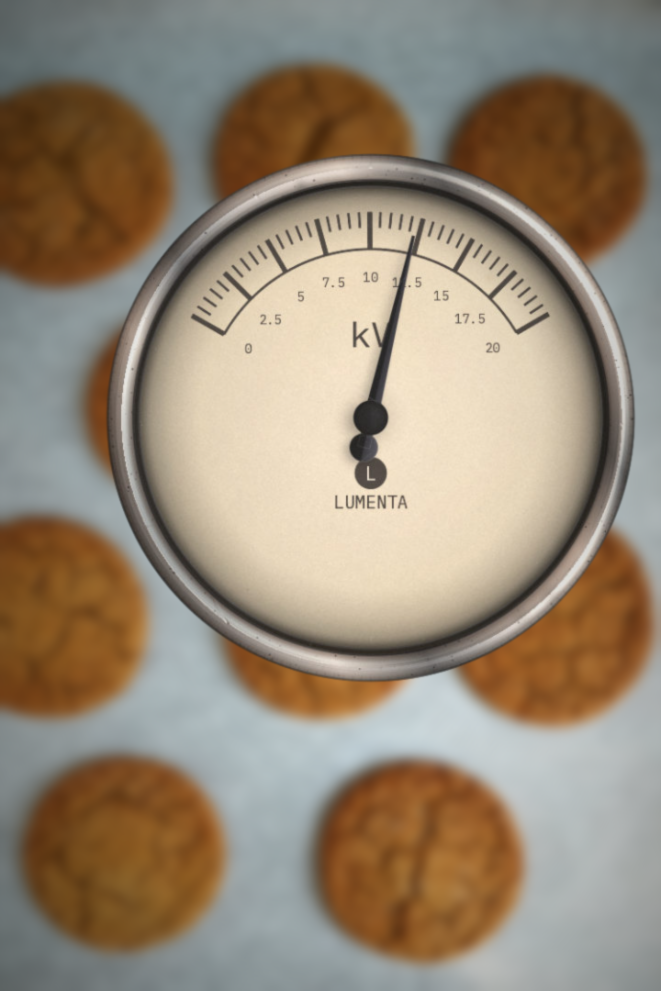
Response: **12.25** kV
